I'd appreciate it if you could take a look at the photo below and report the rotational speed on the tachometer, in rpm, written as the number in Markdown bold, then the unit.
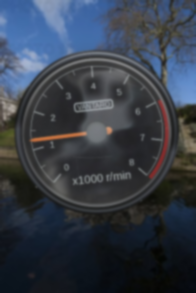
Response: **1250** rpm
